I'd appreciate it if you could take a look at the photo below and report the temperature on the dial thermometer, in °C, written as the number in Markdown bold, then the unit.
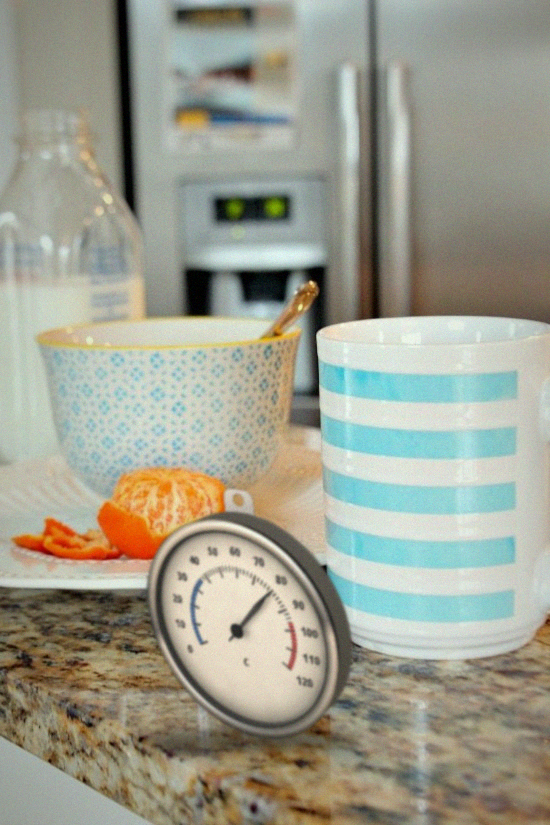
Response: **80** °C
